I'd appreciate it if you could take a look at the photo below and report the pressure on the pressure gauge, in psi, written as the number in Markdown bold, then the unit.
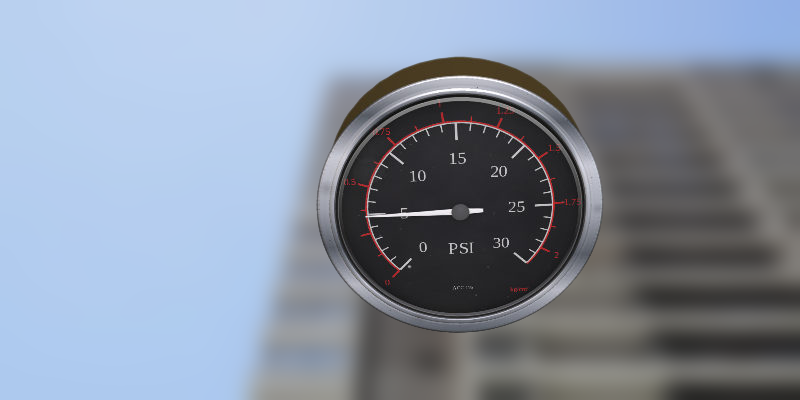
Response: **5** psi
